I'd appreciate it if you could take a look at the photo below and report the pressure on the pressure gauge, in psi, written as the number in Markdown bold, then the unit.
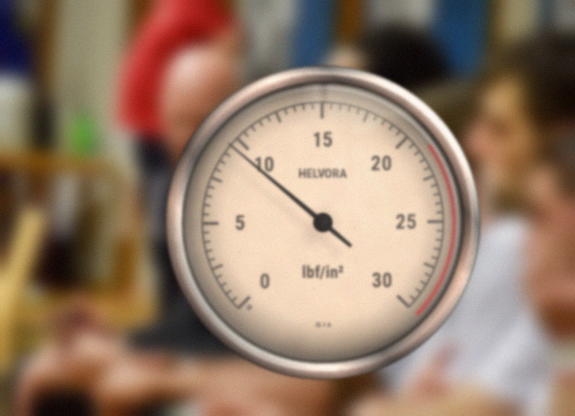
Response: **9.5** psi
